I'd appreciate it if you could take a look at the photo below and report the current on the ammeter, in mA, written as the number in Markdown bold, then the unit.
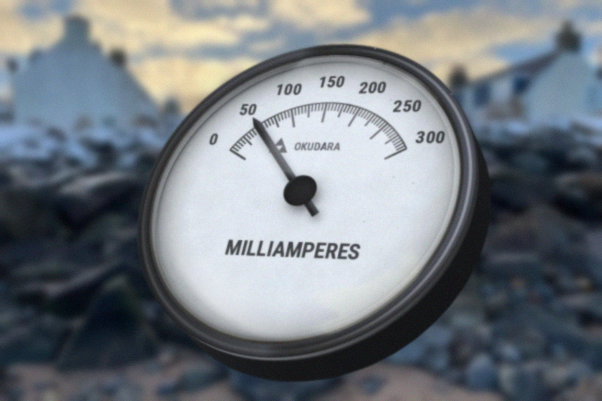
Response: **50** mA
